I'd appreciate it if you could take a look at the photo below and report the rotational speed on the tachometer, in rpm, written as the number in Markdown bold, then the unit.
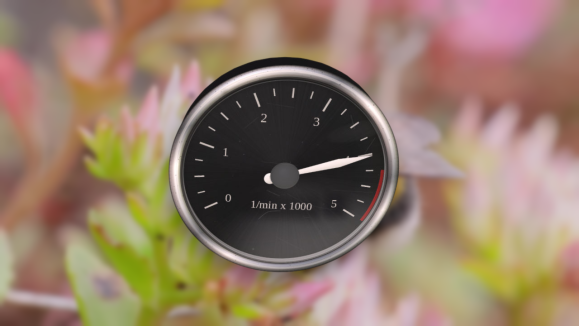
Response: **4000** rpm
